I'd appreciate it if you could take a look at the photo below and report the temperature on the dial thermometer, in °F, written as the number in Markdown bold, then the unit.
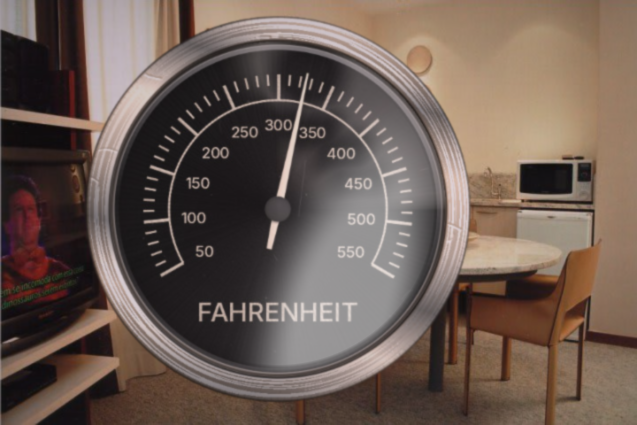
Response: **325** °F
